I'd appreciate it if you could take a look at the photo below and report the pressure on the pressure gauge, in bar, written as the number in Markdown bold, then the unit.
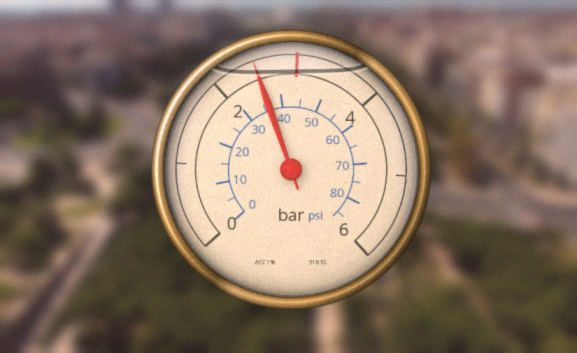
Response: **2.5** bar
